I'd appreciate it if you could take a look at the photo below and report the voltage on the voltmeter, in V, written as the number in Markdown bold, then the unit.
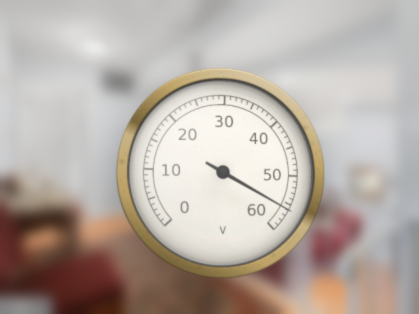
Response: **56** V
